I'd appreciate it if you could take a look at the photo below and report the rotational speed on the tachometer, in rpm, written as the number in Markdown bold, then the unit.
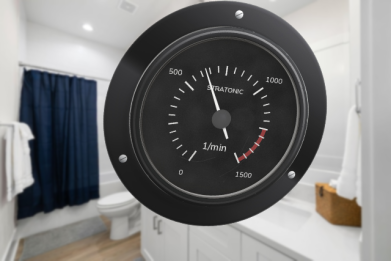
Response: **625** rpm
